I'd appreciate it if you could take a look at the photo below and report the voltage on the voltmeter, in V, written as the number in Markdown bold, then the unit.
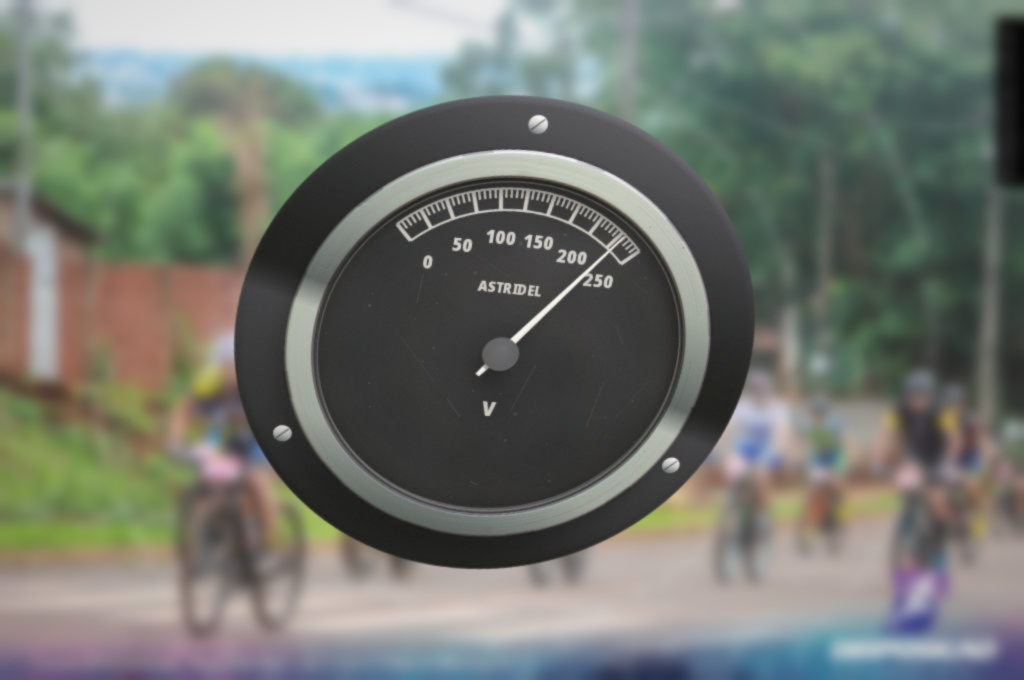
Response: **225** V
